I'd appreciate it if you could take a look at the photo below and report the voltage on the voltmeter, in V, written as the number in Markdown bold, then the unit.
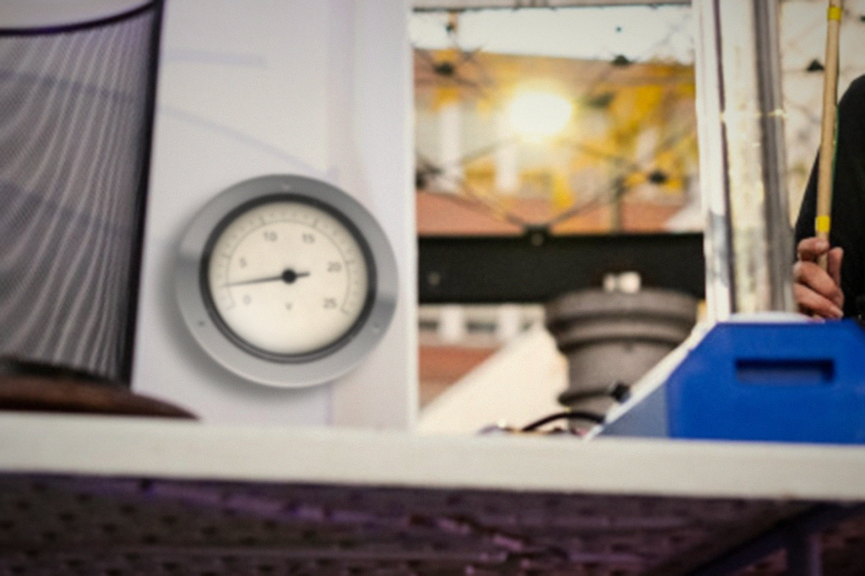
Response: **2** V
